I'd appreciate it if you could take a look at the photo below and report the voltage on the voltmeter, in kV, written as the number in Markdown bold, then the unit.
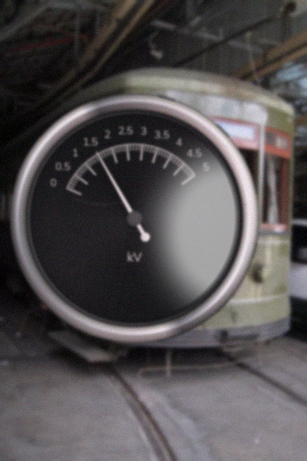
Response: **1.5** kV
